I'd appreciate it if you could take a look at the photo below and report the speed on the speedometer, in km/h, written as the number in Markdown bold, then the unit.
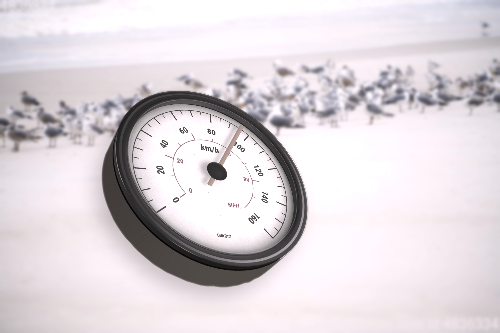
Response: **95** km/h
